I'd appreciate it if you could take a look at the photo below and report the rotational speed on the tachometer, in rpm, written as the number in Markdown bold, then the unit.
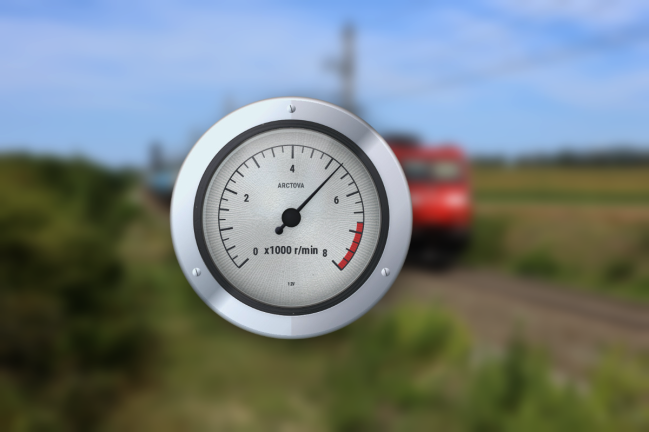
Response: **5250** rpm
